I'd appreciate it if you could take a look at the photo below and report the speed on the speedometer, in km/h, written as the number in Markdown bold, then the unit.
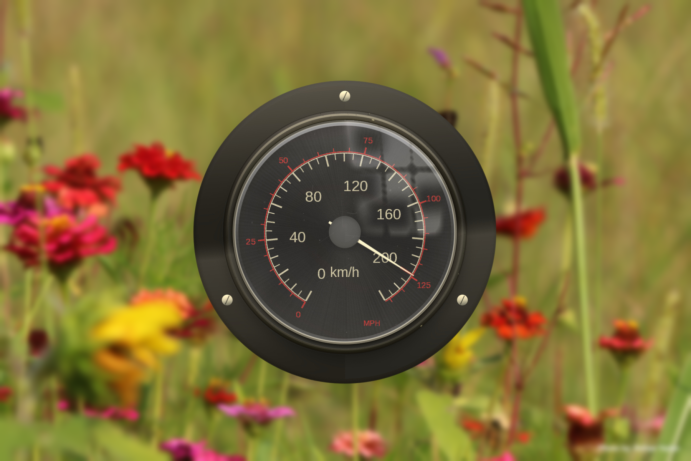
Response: **200** km/h
